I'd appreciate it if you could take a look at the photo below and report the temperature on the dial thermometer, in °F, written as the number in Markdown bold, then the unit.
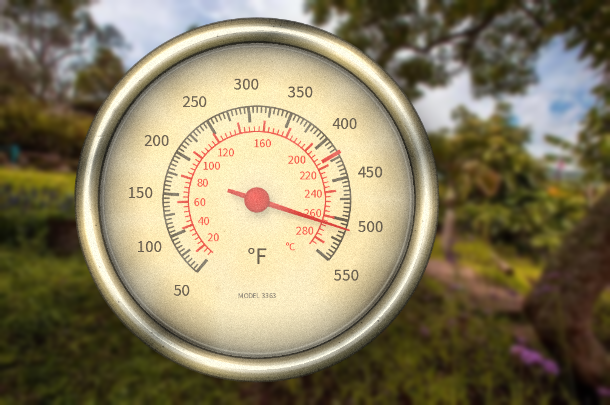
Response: **510** °F
